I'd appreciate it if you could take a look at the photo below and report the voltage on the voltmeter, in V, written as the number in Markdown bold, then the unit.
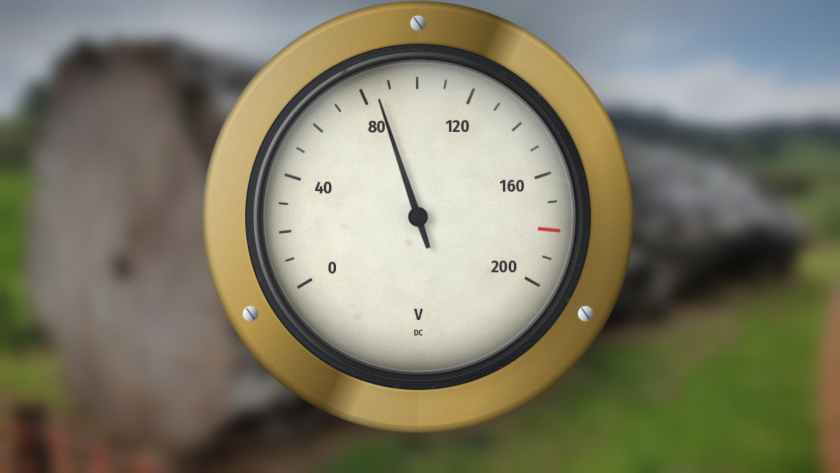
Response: **85** V
